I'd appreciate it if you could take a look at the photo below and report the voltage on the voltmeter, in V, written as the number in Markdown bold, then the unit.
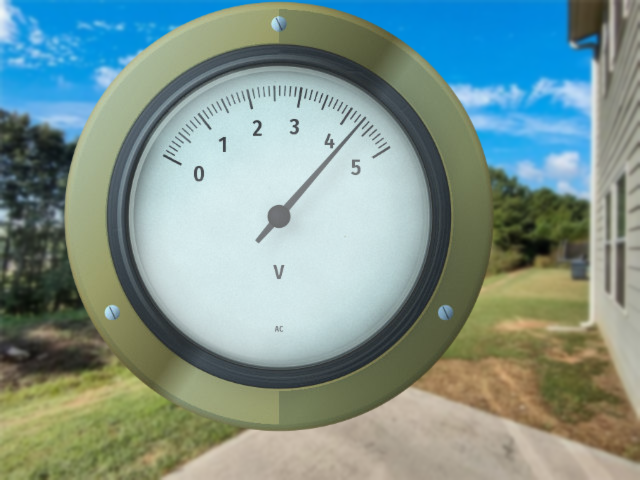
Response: **4.3** V
